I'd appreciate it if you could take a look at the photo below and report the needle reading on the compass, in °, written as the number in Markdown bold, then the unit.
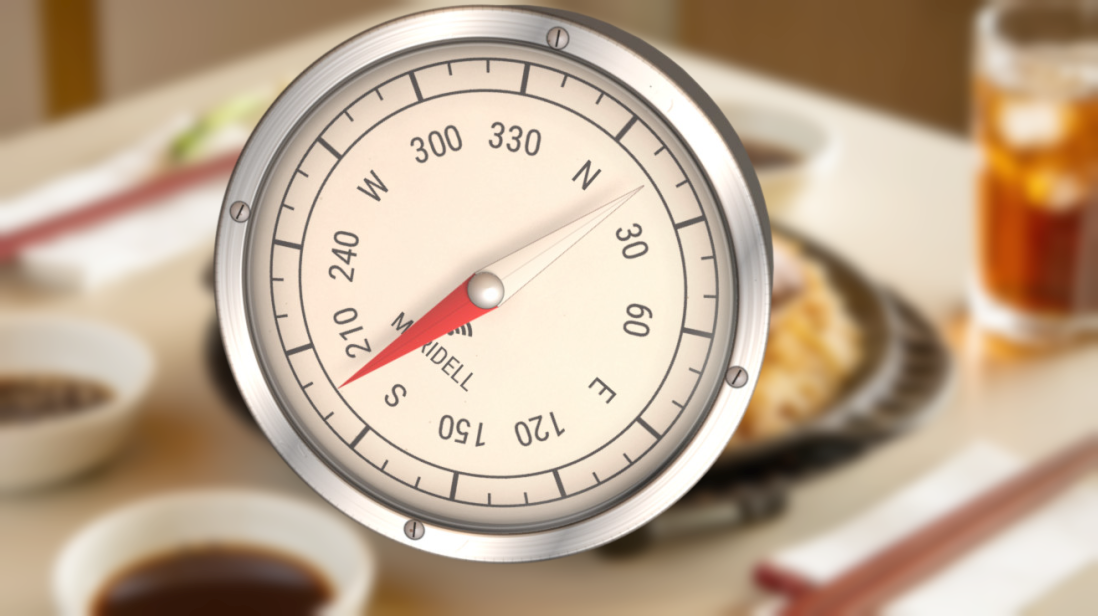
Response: **195** °
